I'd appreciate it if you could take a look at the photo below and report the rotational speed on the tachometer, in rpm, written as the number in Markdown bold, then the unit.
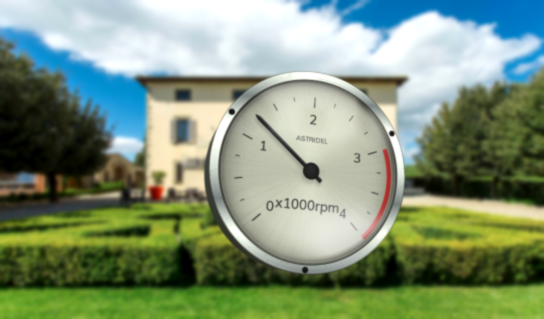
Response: **1250** rpm
